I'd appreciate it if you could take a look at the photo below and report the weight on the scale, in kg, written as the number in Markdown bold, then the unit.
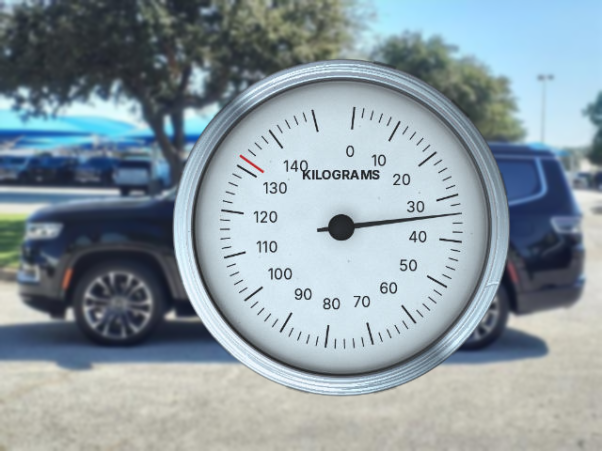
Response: **34** kg
